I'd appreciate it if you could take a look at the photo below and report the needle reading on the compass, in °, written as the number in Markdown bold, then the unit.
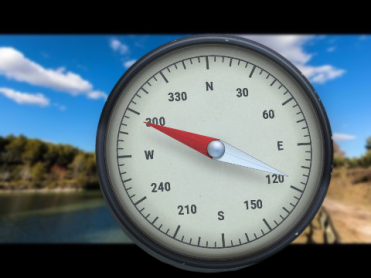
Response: **295** °
